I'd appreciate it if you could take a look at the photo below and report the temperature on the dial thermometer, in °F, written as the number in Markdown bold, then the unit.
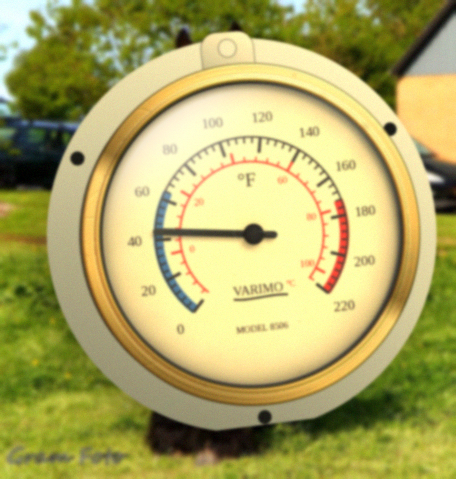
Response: **44** °F
